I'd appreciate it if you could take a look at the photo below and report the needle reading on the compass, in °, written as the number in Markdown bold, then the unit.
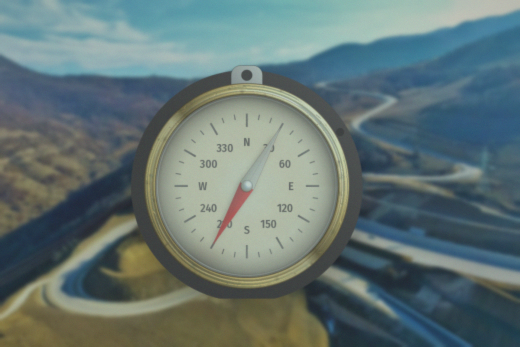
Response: **210** °
